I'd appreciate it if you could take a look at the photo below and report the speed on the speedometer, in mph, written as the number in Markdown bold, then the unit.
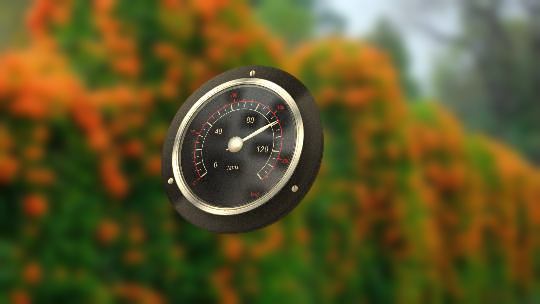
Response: **100** mph
